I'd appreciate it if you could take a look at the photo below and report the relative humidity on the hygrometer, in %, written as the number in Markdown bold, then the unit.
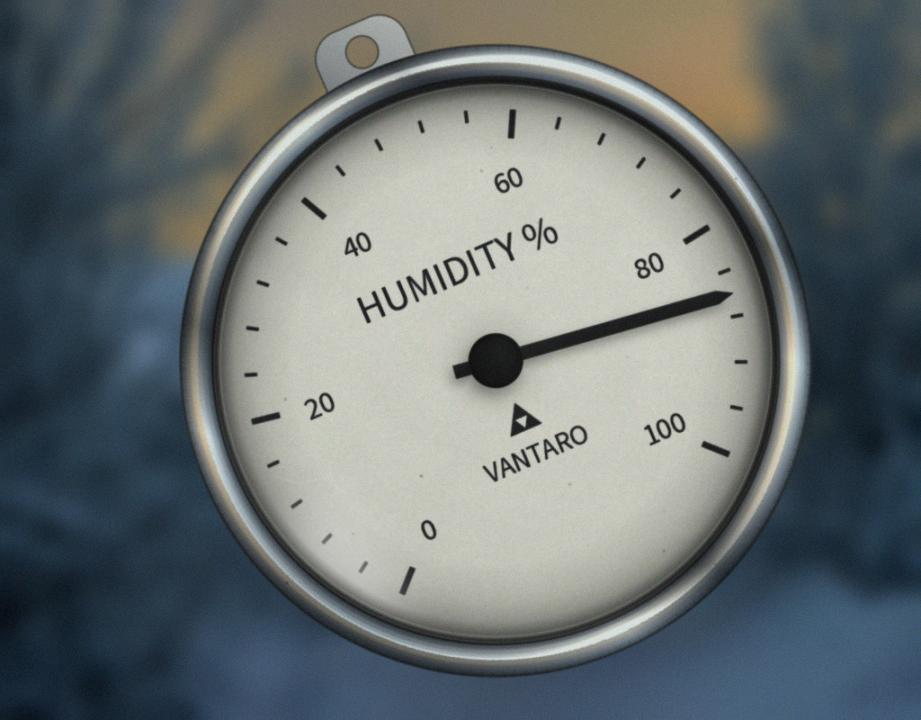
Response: **86** %
